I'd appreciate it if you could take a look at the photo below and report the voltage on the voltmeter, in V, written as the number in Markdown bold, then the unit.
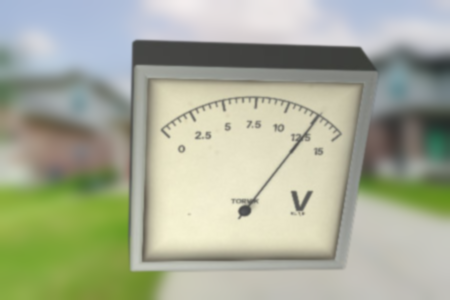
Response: **12.5** V
